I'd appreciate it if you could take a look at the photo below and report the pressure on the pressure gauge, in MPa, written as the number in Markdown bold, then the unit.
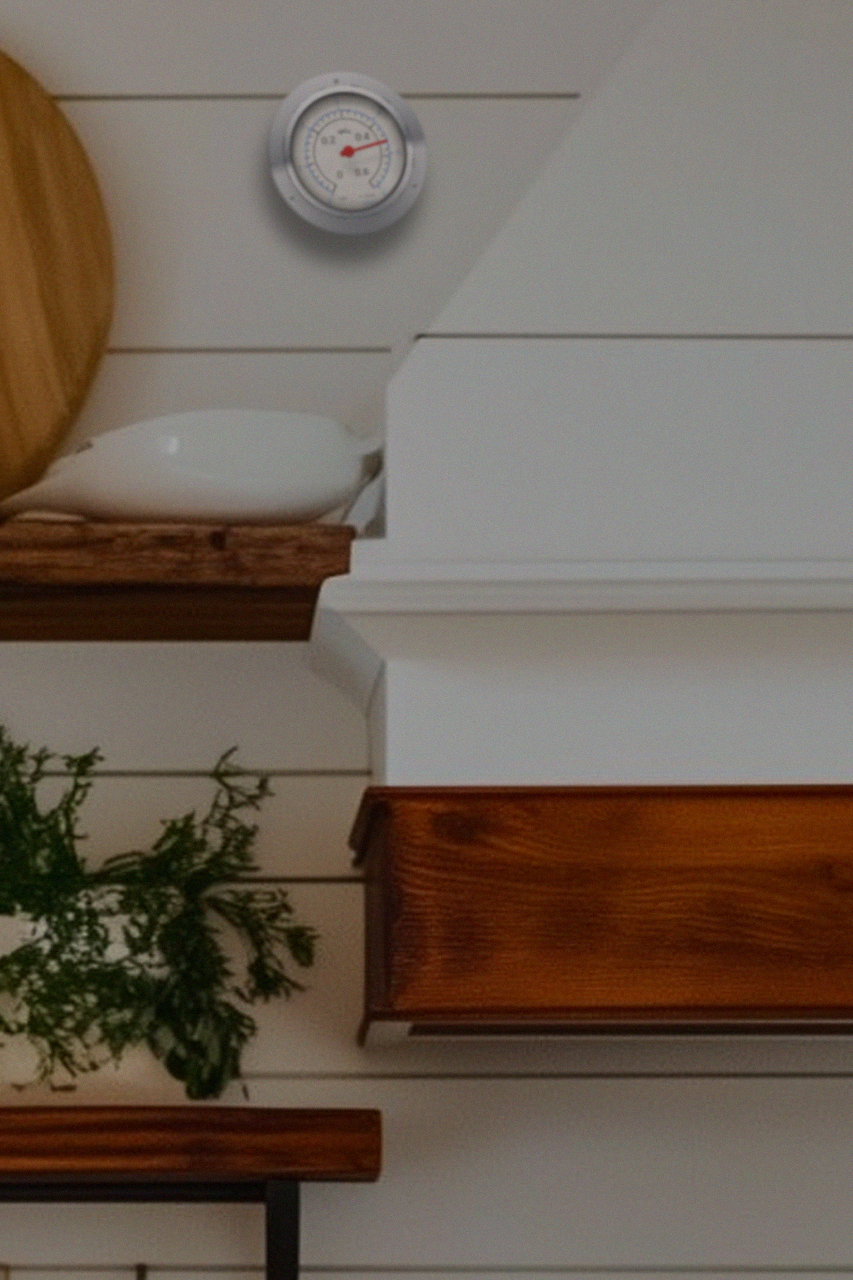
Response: **0.46** MPa
